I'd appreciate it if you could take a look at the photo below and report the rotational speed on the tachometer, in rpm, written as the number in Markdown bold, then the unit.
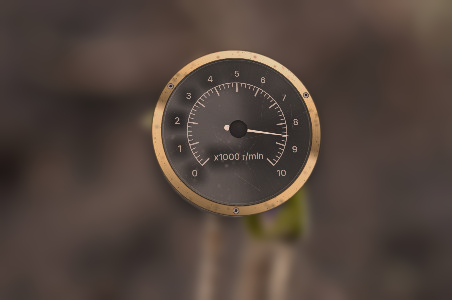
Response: **8600** rpm
